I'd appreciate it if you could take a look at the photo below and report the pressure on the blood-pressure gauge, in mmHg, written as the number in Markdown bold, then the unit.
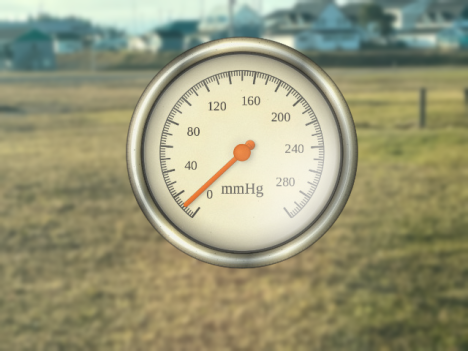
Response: **10** mmHg
